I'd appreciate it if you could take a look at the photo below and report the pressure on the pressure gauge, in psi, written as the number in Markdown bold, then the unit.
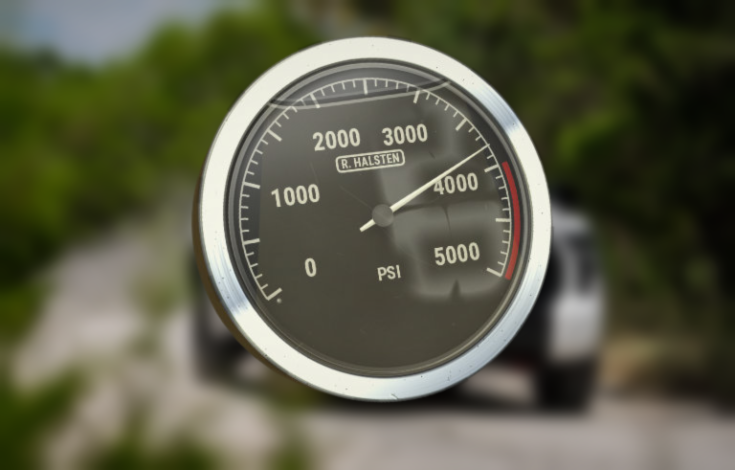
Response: **3800** psi
